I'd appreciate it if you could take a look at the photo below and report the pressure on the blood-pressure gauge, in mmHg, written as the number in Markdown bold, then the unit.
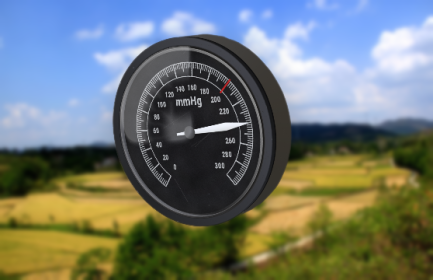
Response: **240** mmHg
